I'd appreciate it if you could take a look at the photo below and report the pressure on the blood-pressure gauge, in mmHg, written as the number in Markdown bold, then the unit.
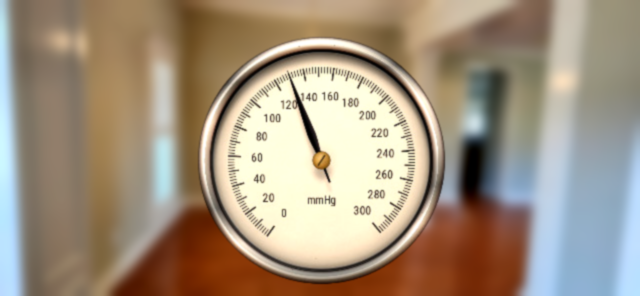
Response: **130** mmHg
